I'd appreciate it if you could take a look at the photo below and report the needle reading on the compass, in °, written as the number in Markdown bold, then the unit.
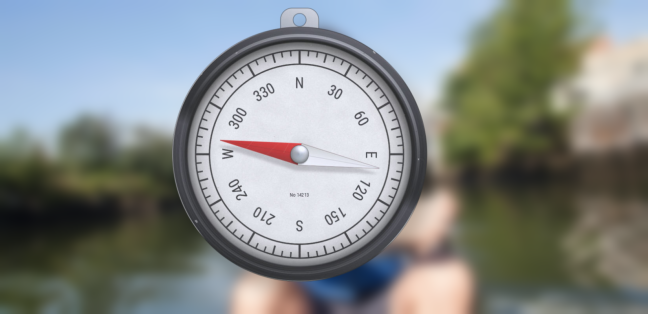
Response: **280** °
